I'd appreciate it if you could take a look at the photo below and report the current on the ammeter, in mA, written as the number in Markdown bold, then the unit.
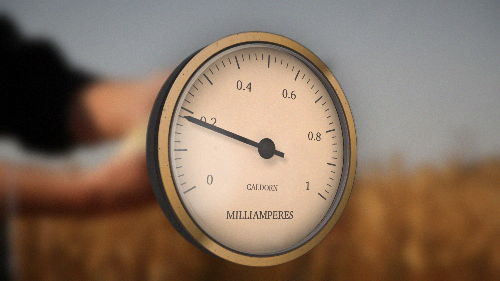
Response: **0.18** mA
